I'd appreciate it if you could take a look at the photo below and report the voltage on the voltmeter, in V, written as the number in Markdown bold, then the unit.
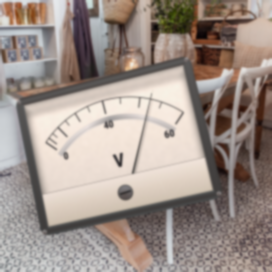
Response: **52.5** V
